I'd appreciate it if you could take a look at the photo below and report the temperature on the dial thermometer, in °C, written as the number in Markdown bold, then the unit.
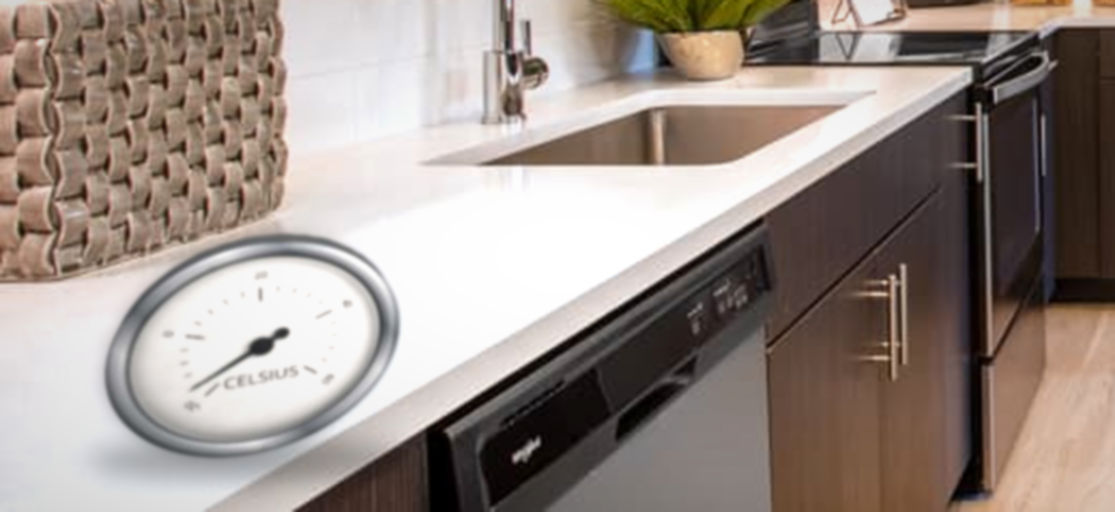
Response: **-16** °C
